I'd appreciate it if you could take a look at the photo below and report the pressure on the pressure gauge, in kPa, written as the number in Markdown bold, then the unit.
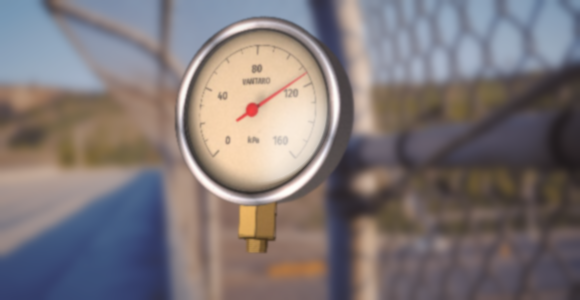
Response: **115** kPa
